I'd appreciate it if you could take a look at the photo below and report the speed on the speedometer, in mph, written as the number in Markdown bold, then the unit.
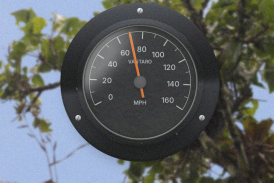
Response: **70** mph
